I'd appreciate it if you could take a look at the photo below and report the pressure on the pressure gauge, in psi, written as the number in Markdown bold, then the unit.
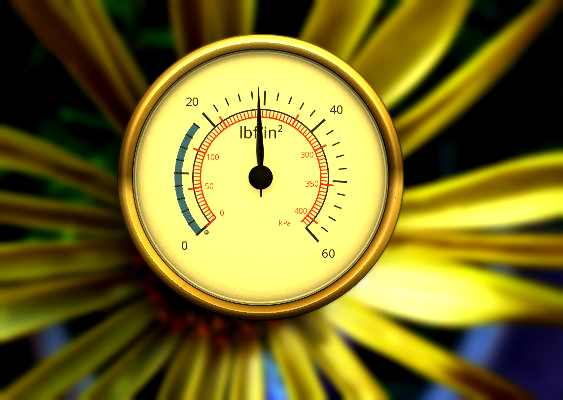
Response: **29** psi
